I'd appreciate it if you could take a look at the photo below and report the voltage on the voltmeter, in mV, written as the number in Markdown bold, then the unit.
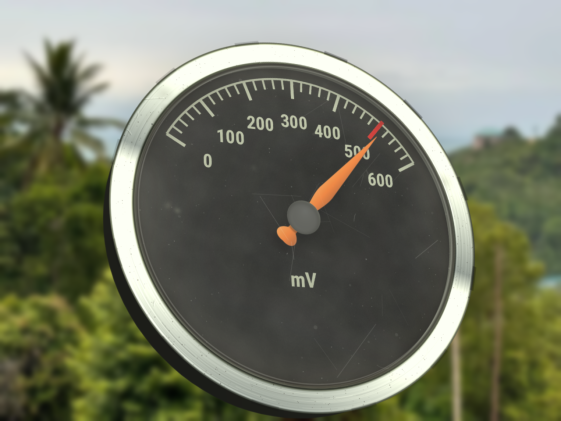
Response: **510** mV
